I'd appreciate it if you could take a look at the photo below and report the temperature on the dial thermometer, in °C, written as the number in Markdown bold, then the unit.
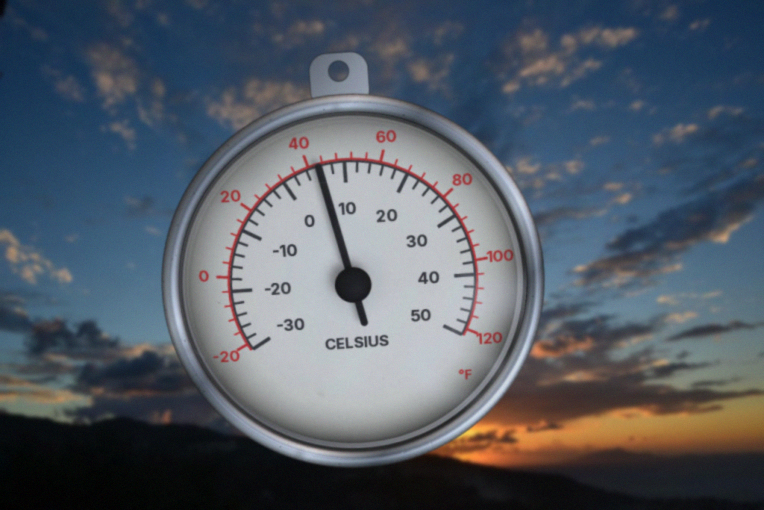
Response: **6** °C
